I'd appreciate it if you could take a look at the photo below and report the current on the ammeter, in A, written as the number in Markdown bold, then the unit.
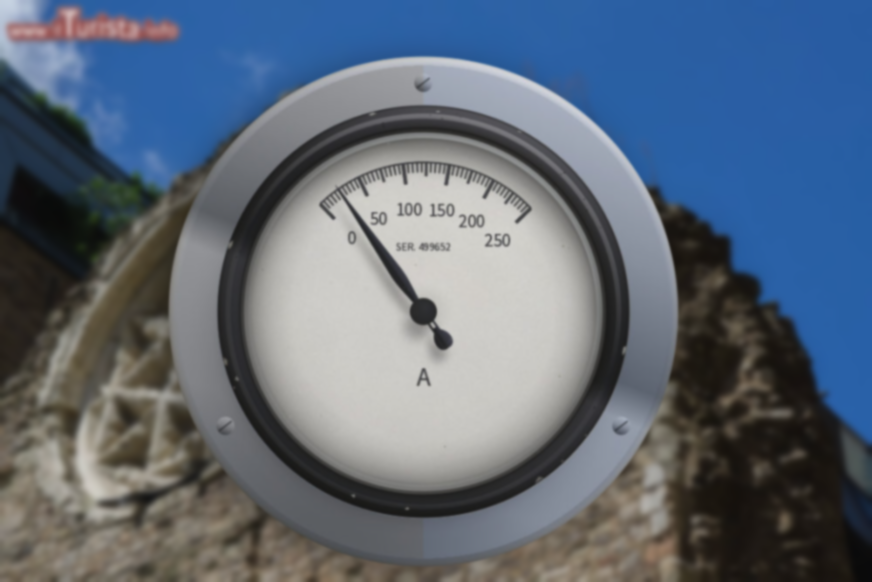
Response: **25** A
